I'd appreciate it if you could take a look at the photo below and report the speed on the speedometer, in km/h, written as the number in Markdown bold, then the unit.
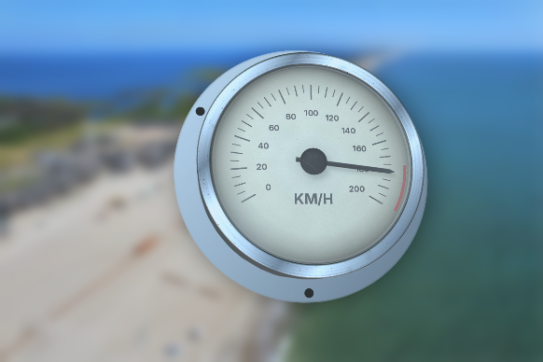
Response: **180** km/h
